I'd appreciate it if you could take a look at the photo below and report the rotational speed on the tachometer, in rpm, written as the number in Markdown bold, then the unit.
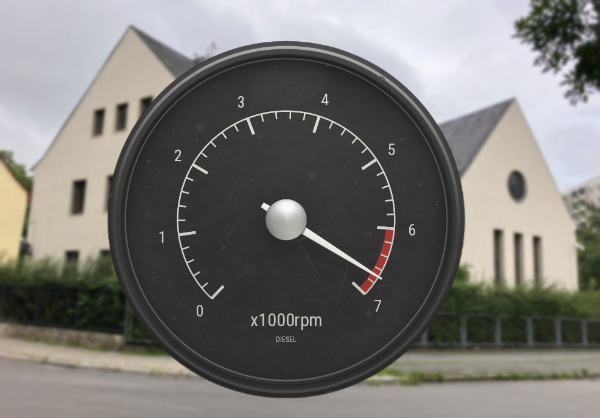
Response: **6700** rpm
